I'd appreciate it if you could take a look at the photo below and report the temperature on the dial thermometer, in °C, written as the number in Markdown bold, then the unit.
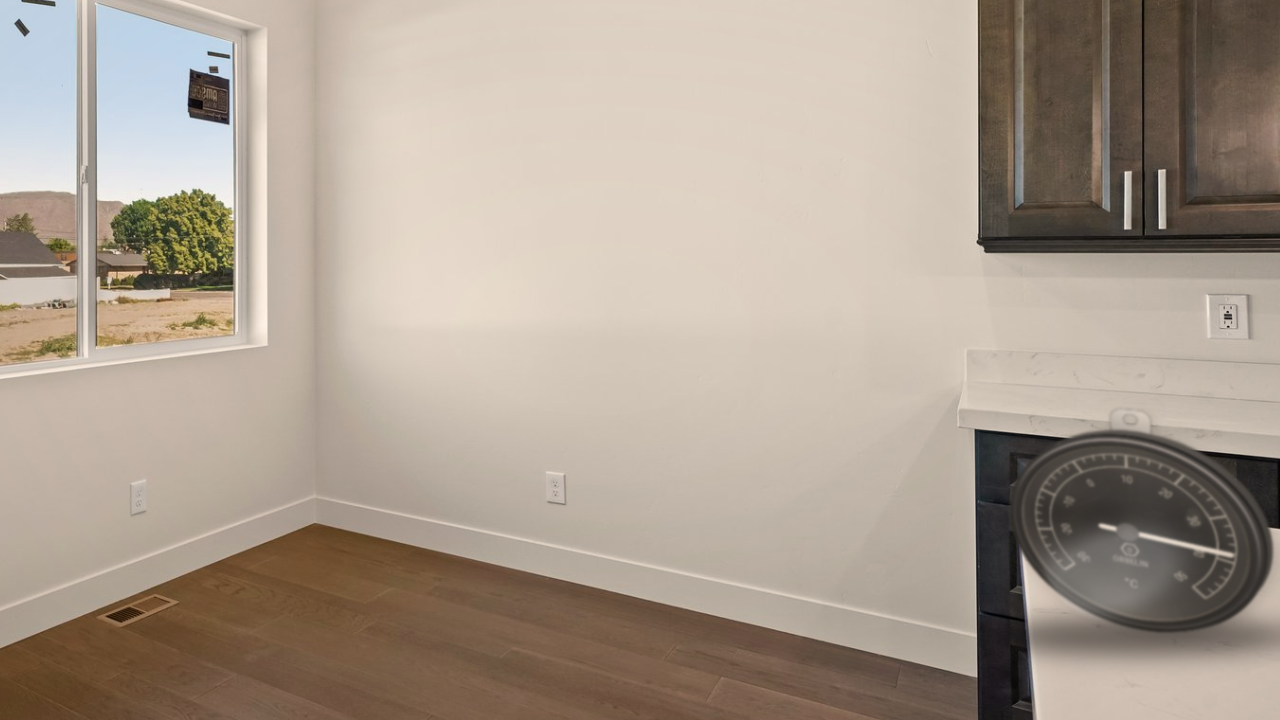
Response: **38** °C
